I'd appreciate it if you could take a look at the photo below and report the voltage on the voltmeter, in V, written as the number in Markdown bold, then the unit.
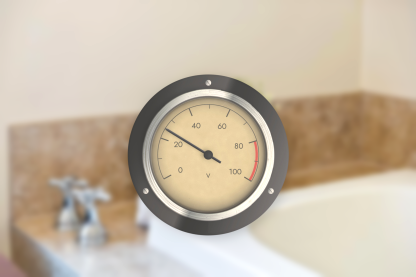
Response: **25** V
